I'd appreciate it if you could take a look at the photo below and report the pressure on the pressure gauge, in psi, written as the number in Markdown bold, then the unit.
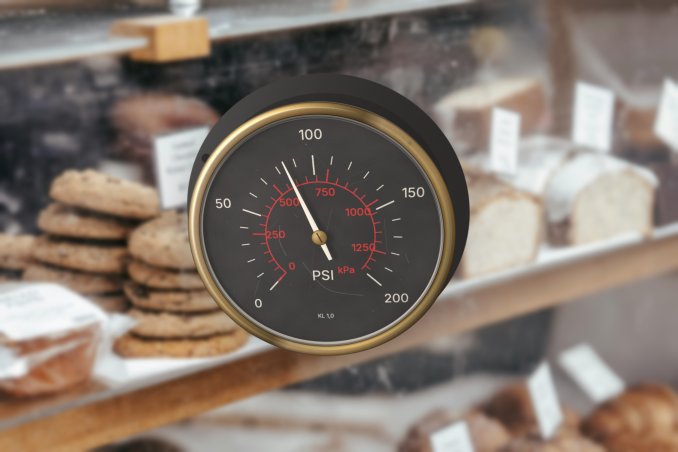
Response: **85** psi
